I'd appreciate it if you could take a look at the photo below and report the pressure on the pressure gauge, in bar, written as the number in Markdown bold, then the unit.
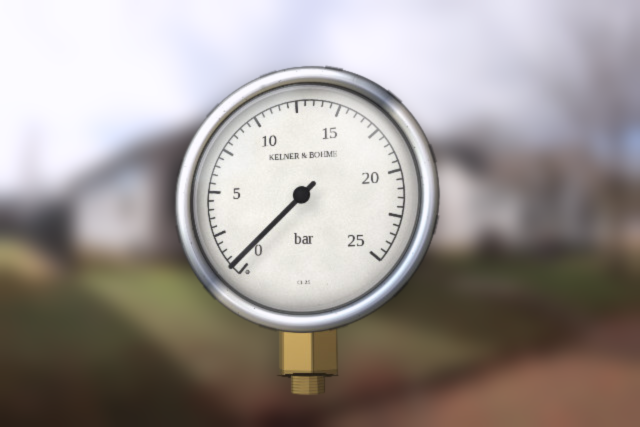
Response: **0.5** bar
